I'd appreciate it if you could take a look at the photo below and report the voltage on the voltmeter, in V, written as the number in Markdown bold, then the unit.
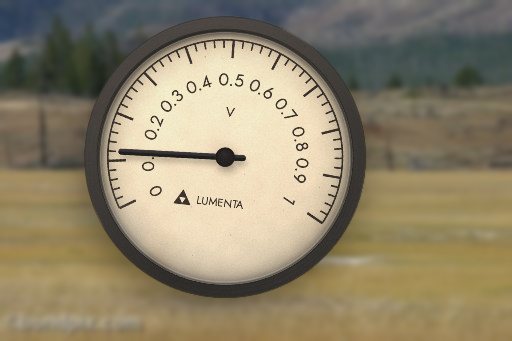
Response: **0.12** V
